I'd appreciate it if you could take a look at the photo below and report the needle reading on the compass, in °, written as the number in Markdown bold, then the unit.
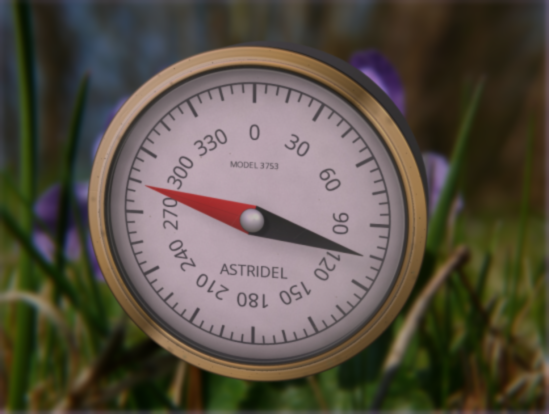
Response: **285** °
